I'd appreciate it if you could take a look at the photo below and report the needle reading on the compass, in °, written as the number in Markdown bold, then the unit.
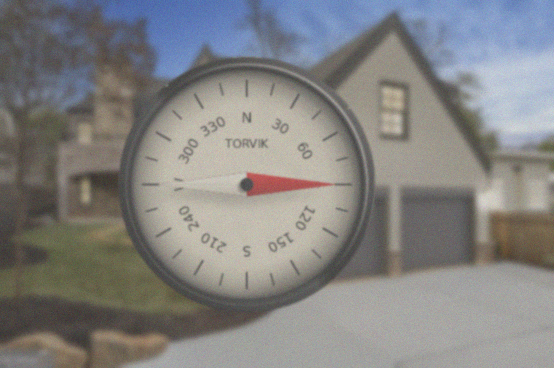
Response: **90** °
